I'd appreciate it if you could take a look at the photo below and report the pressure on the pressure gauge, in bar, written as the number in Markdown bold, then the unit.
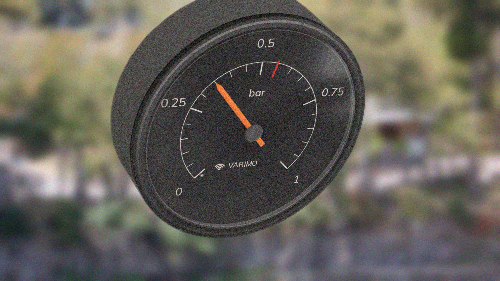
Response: **0.35** bar
